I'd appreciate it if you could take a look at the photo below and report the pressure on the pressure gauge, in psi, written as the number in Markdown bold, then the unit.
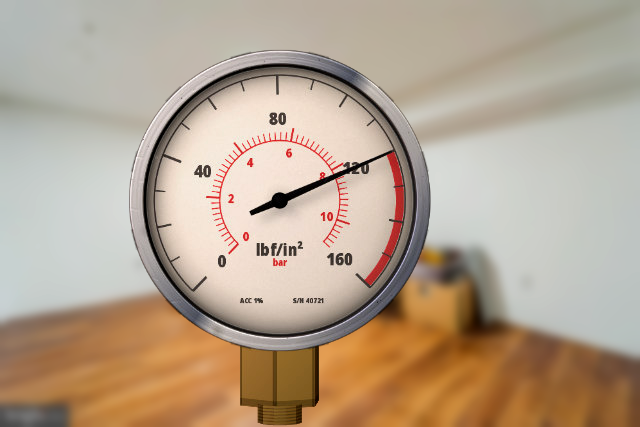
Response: **120** psi
